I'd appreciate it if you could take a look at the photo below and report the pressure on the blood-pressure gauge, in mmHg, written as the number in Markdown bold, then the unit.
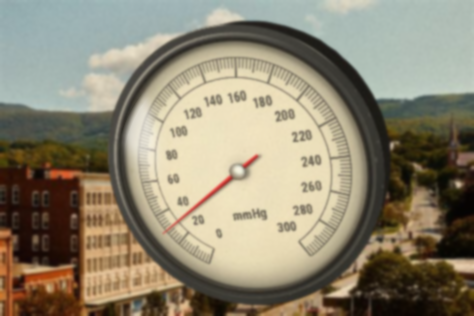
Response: **30** mmHg
